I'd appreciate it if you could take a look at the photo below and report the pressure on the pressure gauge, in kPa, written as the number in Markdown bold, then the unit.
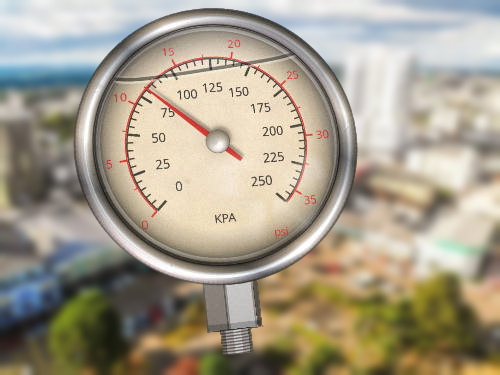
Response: **80** kPa
